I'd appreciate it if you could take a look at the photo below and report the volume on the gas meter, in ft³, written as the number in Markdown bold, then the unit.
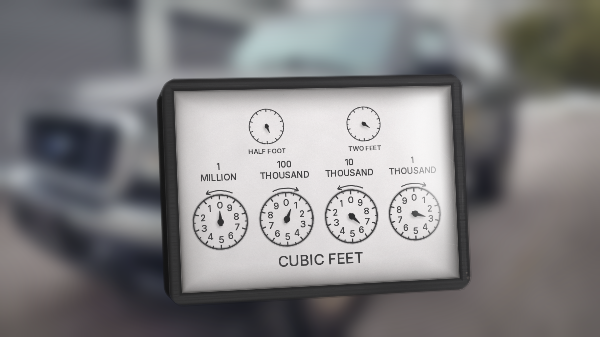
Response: **6300** ft³
